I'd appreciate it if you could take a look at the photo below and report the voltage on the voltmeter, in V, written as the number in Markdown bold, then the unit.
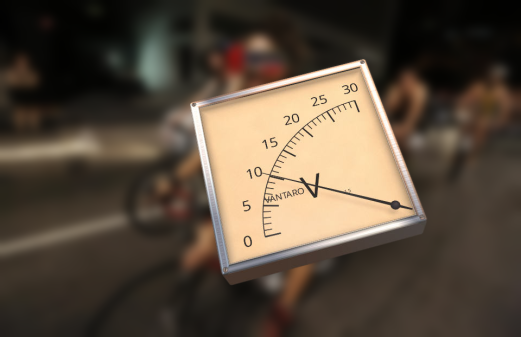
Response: **10** V
